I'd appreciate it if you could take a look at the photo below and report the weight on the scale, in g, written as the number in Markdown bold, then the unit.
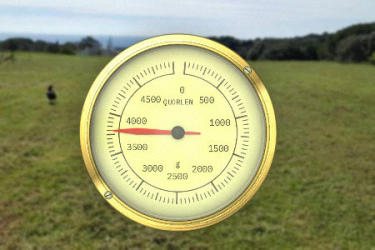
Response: **3800** g
